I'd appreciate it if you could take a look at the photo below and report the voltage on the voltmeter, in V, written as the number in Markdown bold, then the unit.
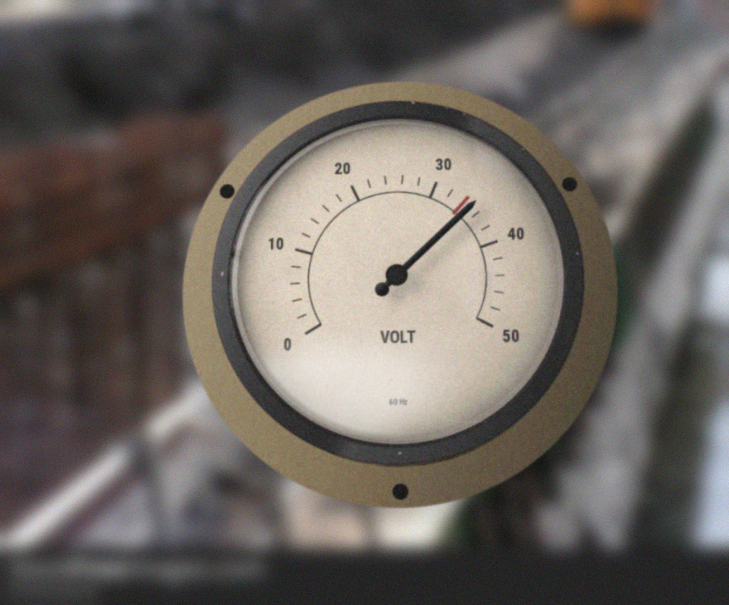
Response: **35** V
